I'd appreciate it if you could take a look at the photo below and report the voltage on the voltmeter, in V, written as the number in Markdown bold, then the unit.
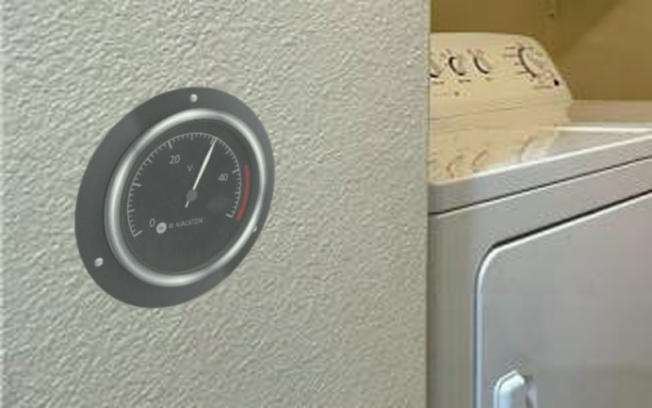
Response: **30** V
